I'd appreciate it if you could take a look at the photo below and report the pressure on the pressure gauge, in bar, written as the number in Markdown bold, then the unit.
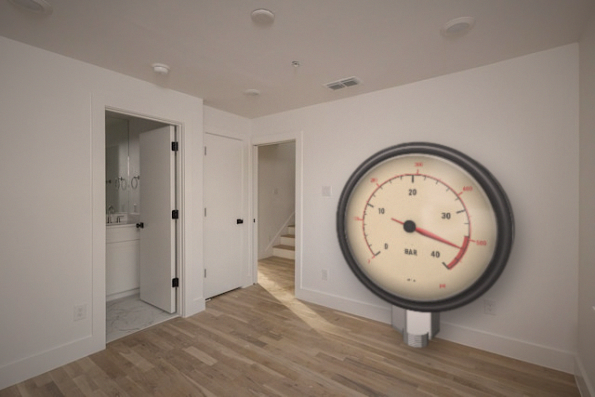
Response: **36** bar
